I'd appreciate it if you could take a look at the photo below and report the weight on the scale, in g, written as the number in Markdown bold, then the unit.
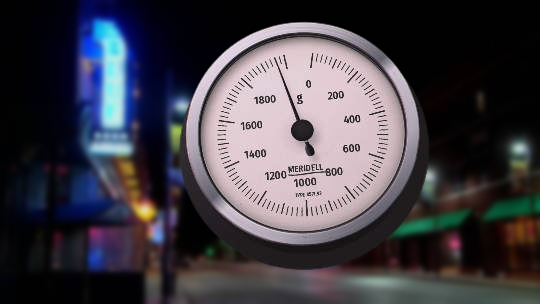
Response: **1960** g
